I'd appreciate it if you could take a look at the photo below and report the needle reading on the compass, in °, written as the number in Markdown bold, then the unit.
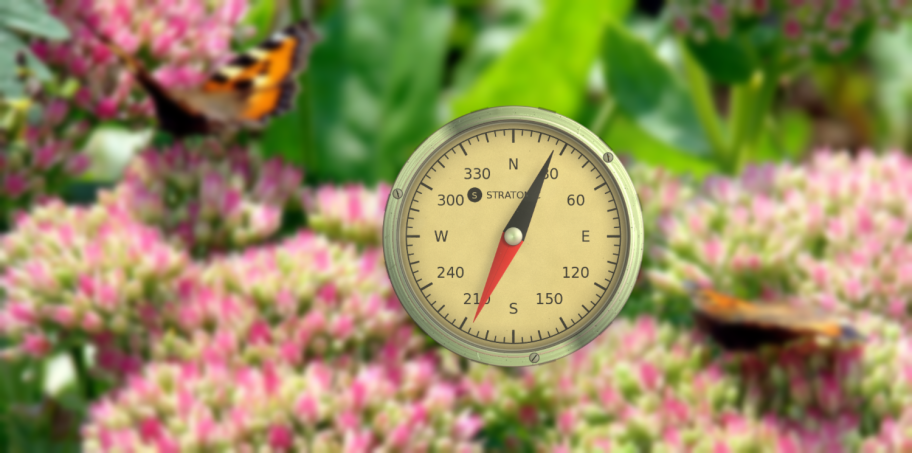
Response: **205** °
